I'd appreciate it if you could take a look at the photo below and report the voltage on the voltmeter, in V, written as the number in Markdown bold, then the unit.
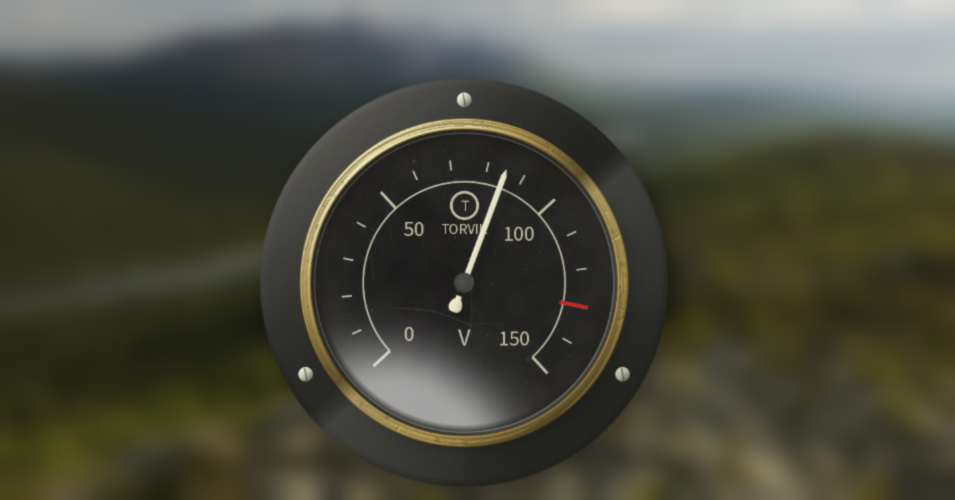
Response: **85** V
